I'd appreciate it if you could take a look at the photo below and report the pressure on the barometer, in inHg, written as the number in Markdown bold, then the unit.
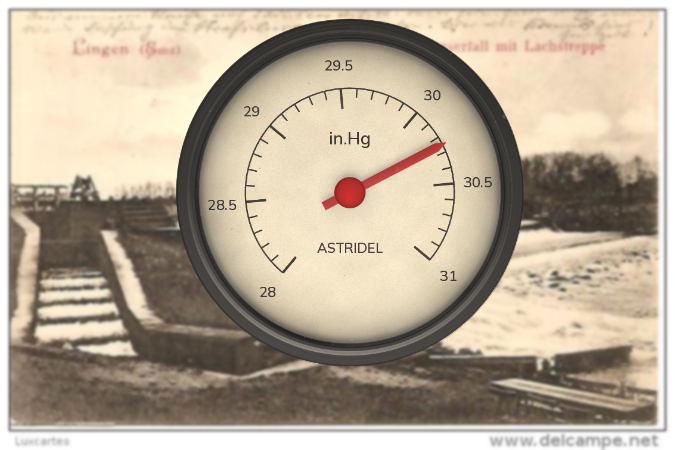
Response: **30.25** inHg
